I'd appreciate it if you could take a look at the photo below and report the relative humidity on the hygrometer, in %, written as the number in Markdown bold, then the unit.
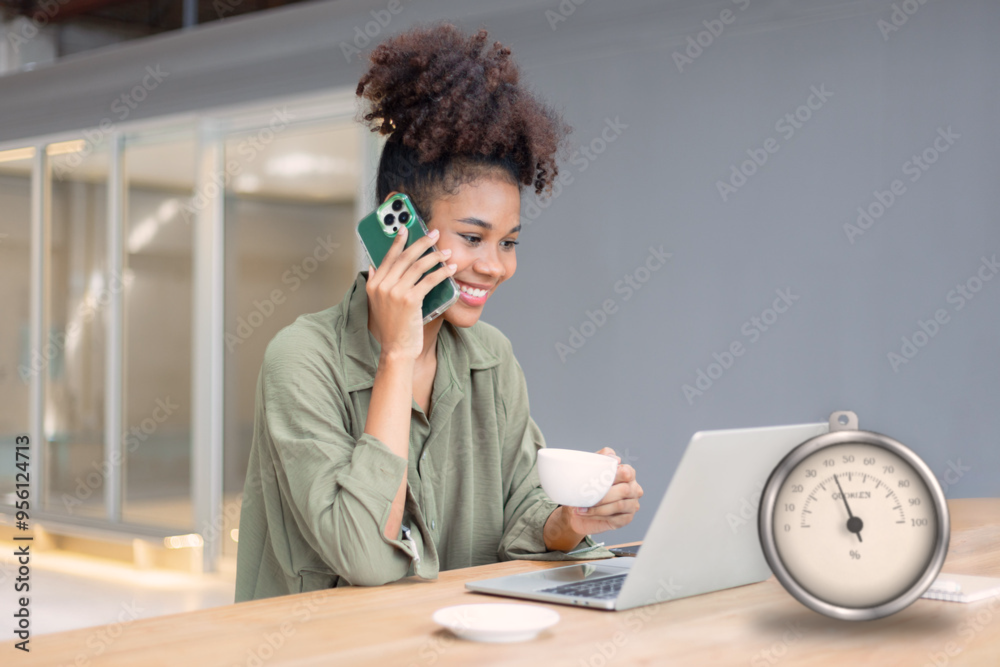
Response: **40** %
